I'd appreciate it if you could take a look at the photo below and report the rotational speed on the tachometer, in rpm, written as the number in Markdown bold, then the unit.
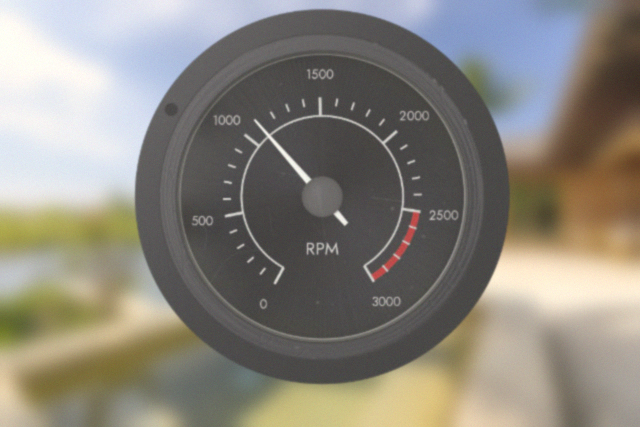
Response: **1100** rpm
